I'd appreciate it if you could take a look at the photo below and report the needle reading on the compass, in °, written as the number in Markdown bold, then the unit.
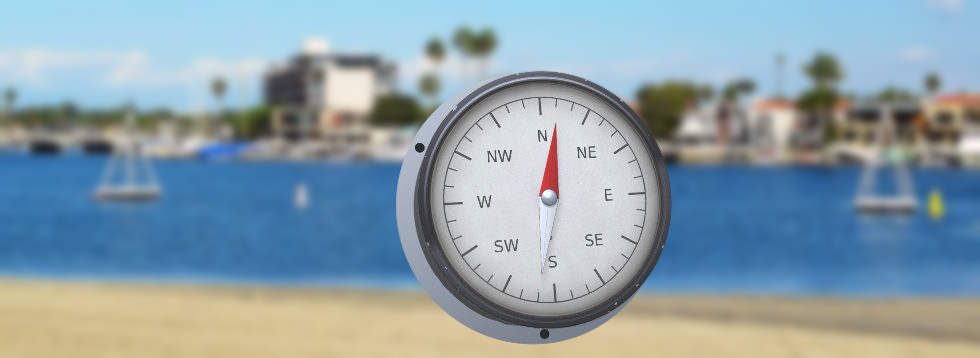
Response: **10** °
